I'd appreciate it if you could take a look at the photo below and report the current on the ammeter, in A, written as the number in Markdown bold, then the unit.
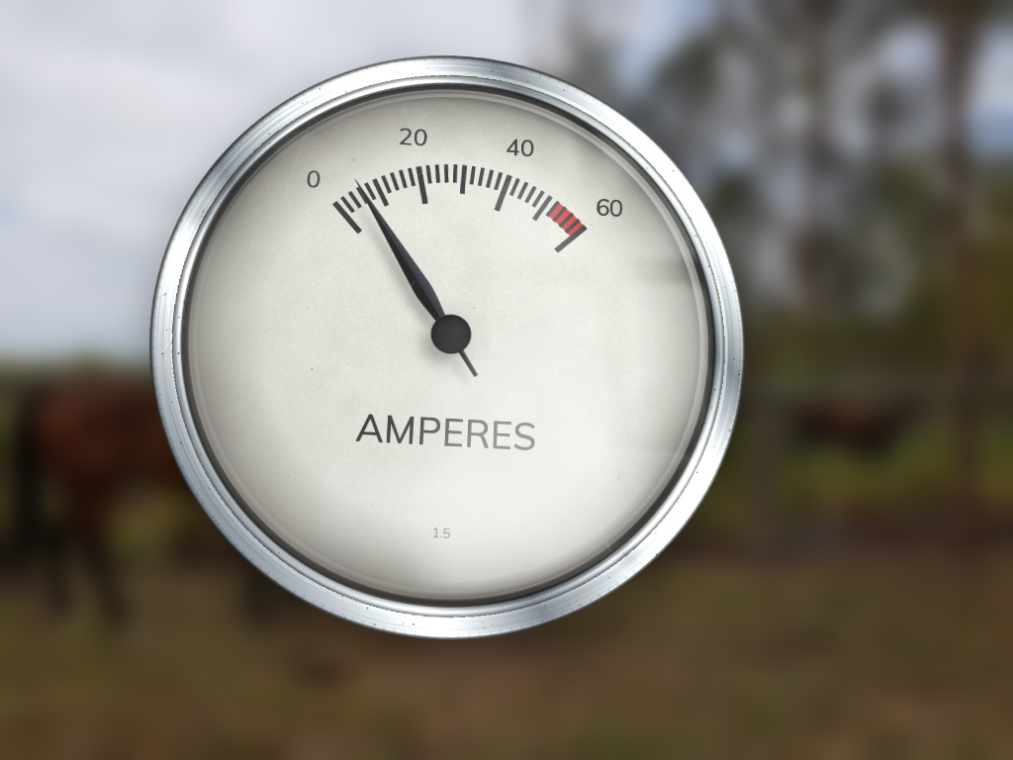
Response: **6** A
